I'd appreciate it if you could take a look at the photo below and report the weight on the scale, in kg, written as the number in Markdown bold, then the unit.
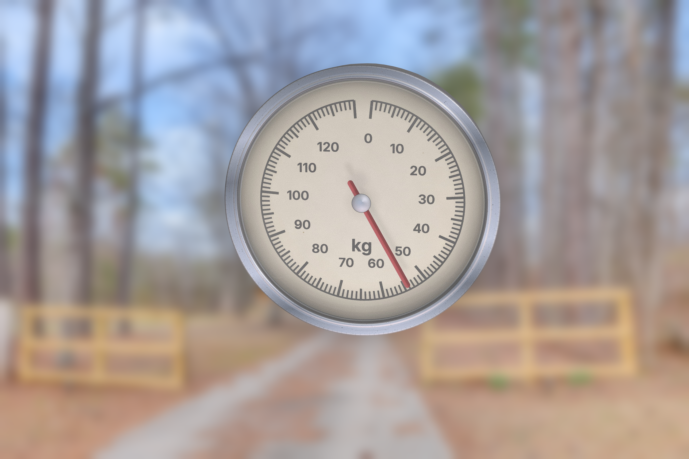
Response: **54** kg
